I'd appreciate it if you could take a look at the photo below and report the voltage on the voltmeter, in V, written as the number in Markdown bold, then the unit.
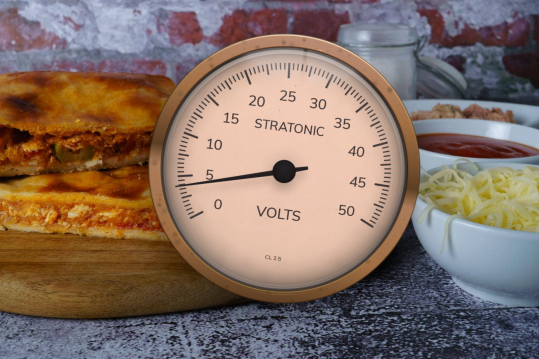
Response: **4** V
